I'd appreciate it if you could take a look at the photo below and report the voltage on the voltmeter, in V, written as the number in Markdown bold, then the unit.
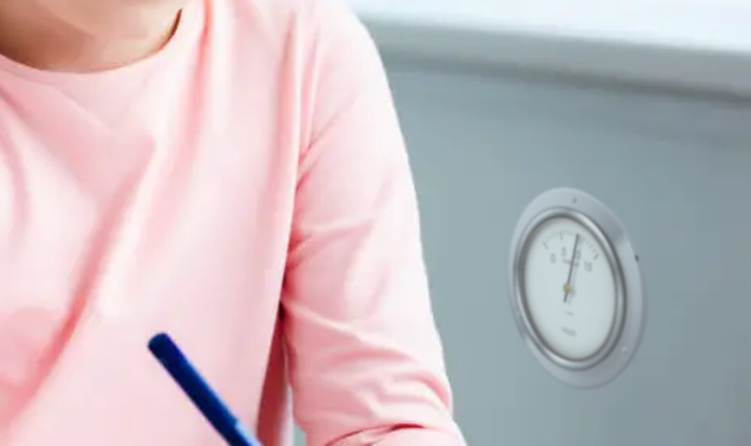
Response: **10** V
